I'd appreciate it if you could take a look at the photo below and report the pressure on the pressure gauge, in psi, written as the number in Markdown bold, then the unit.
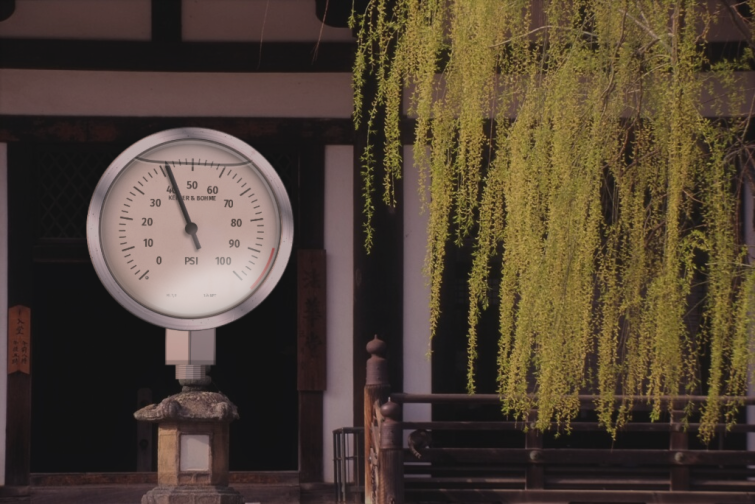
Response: **42** psi
